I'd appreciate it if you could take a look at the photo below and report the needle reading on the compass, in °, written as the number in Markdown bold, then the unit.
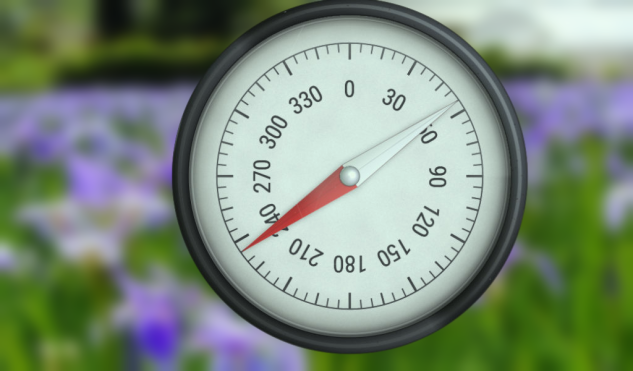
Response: **235** °
